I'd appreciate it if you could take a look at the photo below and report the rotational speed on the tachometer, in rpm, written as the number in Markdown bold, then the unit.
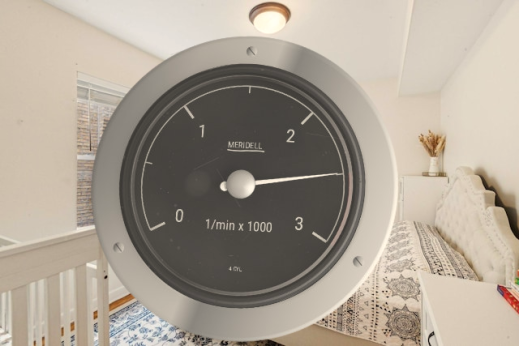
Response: **2500** rpm
